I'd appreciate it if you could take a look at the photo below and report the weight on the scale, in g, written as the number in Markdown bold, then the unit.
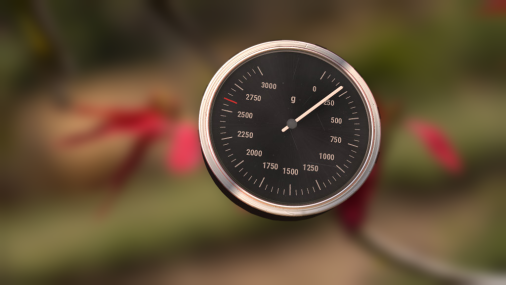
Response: **200** g
